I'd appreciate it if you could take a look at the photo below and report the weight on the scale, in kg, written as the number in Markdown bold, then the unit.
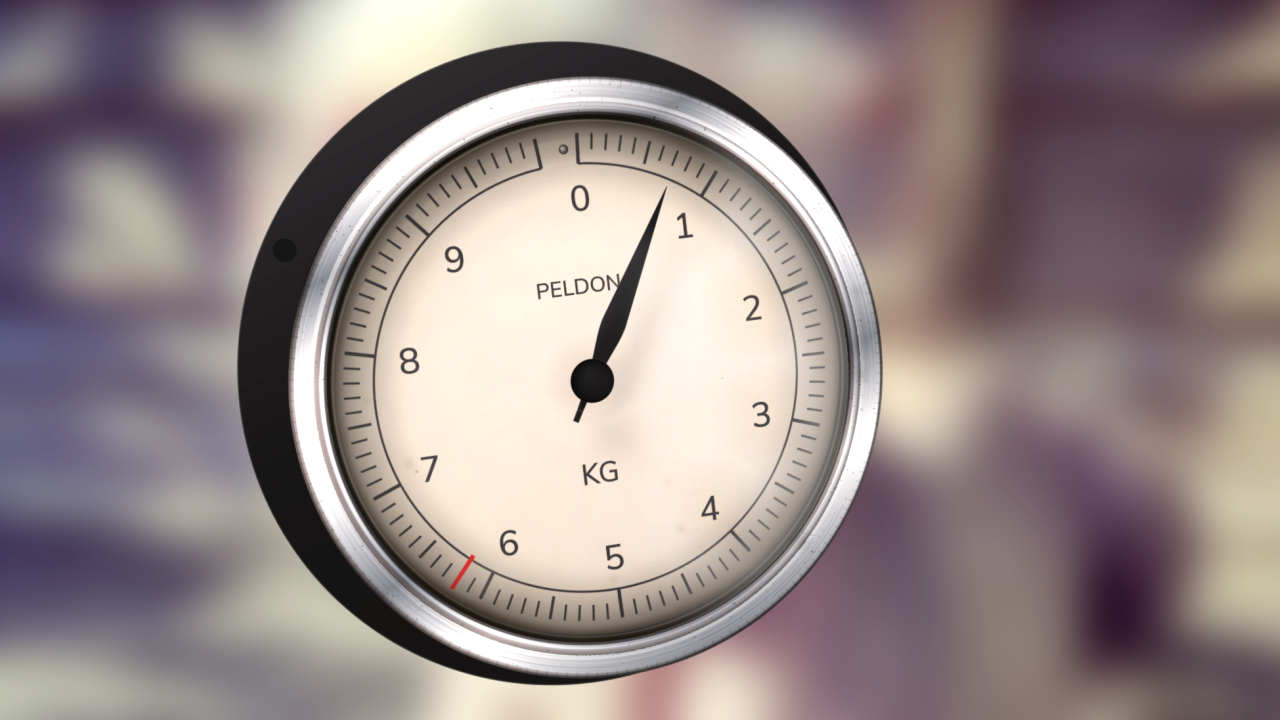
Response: **0.7** kg
